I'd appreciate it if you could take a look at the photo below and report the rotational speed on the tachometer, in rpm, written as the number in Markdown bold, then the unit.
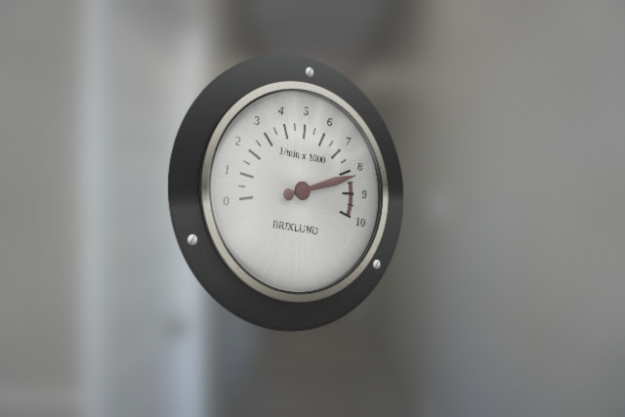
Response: **8250** rpm
